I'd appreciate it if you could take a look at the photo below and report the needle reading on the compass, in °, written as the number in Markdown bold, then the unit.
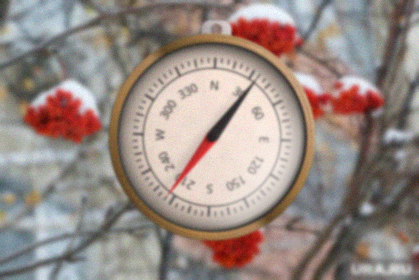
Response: **215** °
